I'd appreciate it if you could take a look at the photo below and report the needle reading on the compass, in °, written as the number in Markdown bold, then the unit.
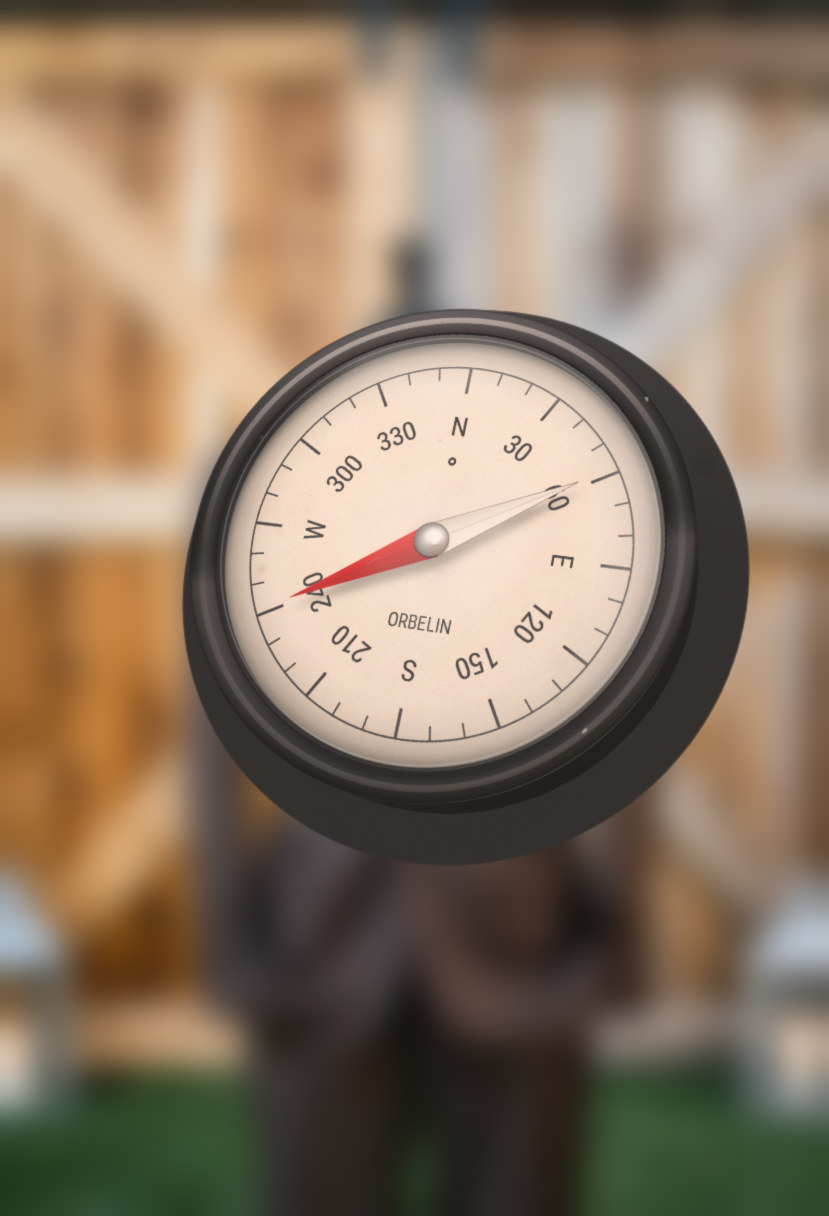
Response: **240** °
